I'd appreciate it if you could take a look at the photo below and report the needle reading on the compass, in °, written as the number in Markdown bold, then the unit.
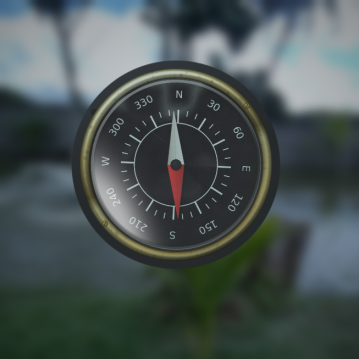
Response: **175** °
